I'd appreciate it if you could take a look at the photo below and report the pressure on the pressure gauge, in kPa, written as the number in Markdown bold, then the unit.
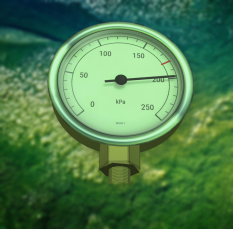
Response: **200** kPa
